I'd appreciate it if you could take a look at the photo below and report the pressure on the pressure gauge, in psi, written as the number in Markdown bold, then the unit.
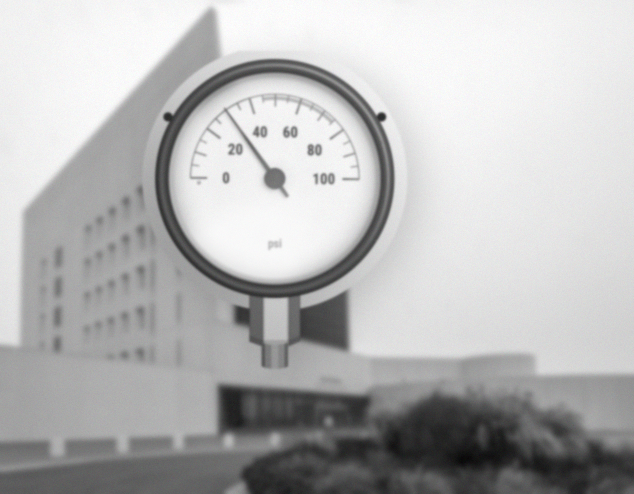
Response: **30** psi
